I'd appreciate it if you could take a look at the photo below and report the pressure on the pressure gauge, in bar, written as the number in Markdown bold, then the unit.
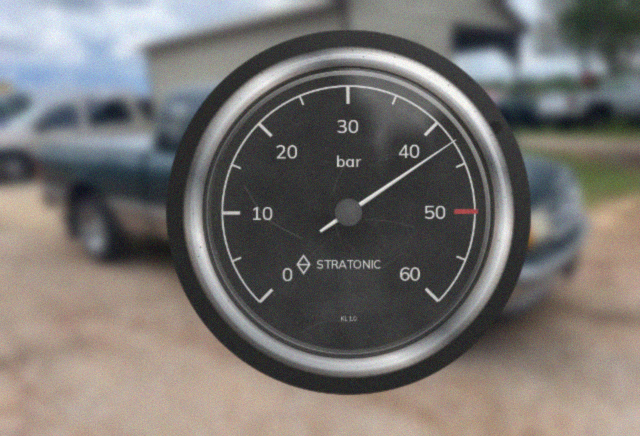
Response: **42.5** bar
